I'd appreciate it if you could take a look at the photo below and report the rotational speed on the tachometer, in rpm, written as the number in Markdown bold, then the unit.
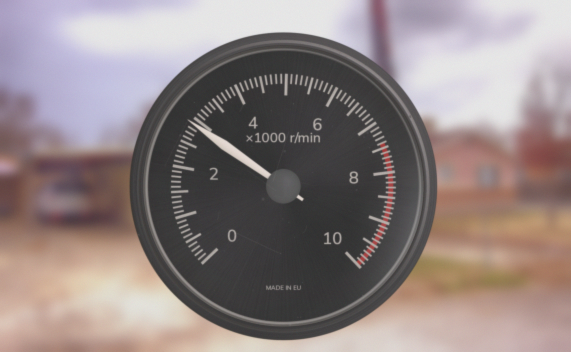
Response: **2900** rpm
